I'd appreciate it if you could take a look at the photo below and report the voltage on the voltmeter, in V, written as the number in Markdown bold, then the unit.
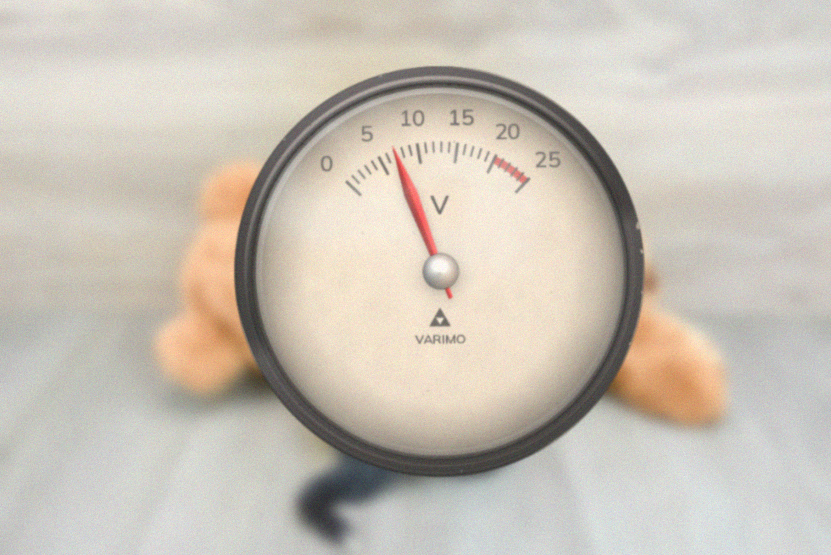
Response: **7** V
